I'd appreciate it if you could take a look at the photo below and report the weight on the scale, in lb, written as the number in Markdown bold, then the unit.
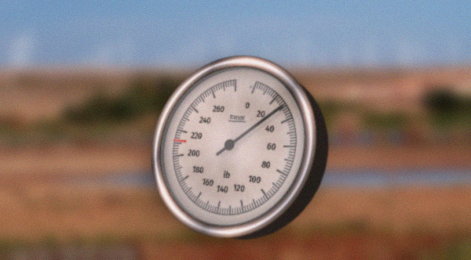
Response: **30** lb
